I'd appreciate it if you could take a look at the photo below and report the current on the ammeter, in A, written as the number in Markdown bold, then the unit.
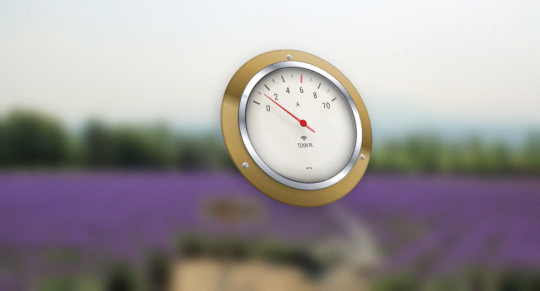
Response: **1** A
